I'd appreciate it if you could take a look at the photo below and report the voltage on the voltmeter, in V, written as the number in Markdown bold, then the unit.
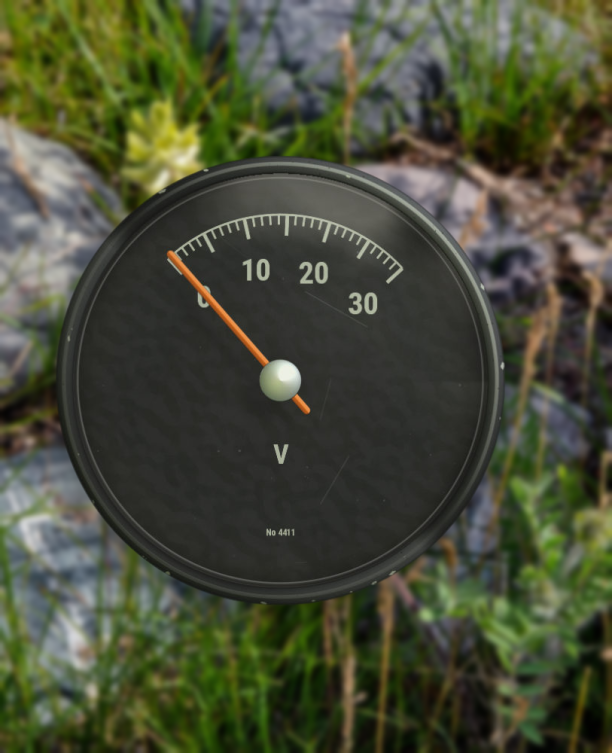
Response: **0.5** V
